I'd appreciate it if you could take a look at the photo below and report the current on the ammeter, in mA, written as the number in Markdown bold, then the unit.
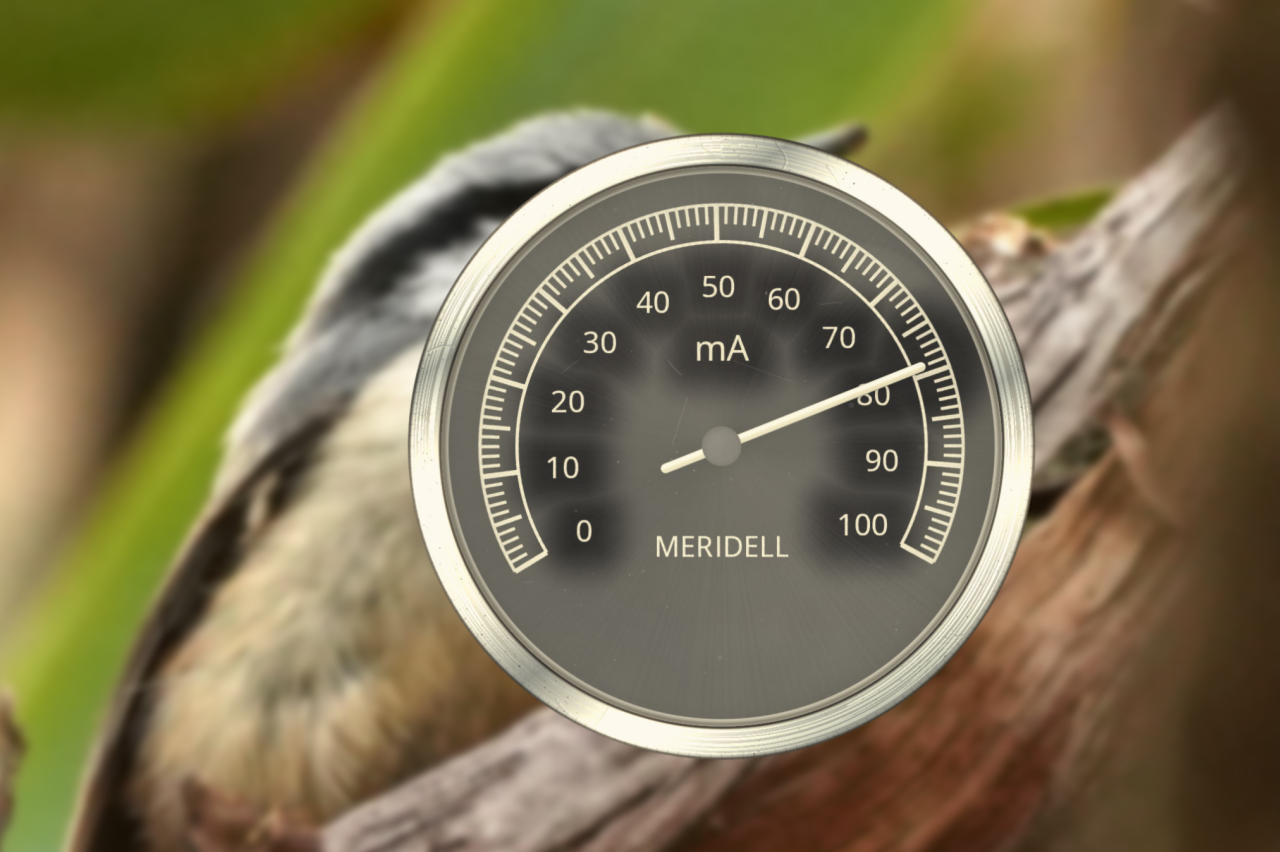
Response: **79** mA
